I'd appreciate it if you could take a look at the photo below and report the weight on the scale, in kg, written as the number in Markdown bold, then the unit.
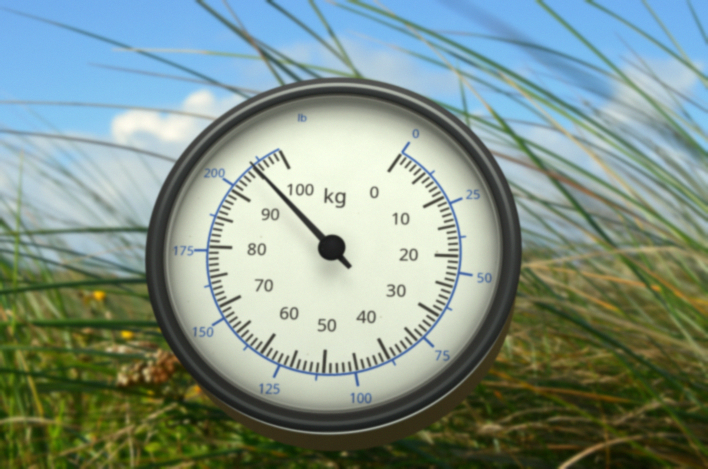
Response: **95** kg
